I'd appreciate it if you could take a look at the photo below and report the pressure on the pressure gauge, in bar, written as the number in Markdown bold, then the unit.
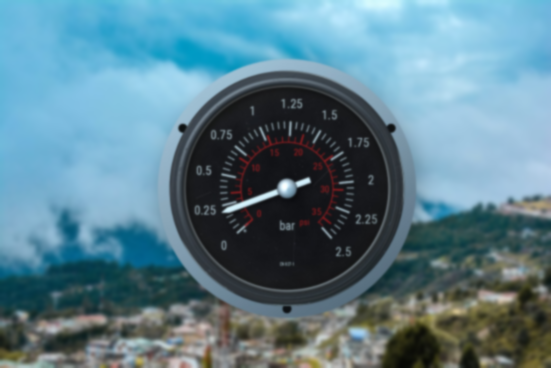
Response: **0.2** bar
